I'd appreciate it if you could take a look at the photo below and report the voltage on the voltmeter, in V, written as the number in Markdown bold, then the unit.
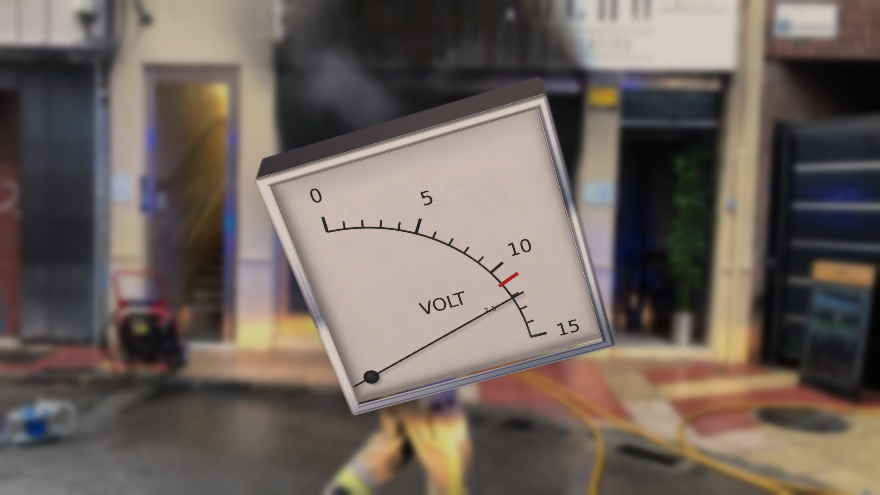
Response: **12** V
